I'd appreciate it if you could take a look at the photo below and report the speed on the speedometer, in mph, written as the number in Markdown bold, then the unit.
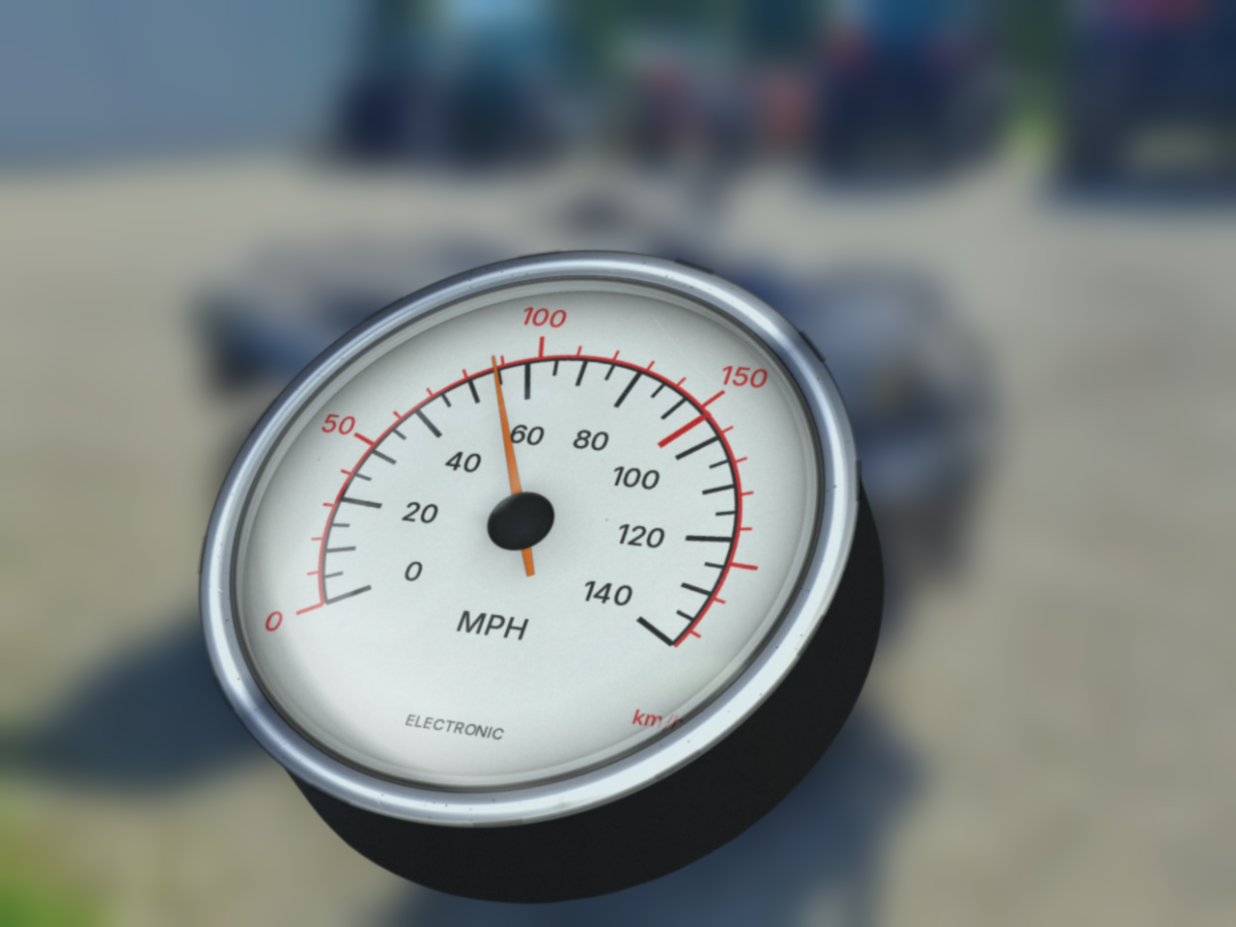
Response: **55** mph
